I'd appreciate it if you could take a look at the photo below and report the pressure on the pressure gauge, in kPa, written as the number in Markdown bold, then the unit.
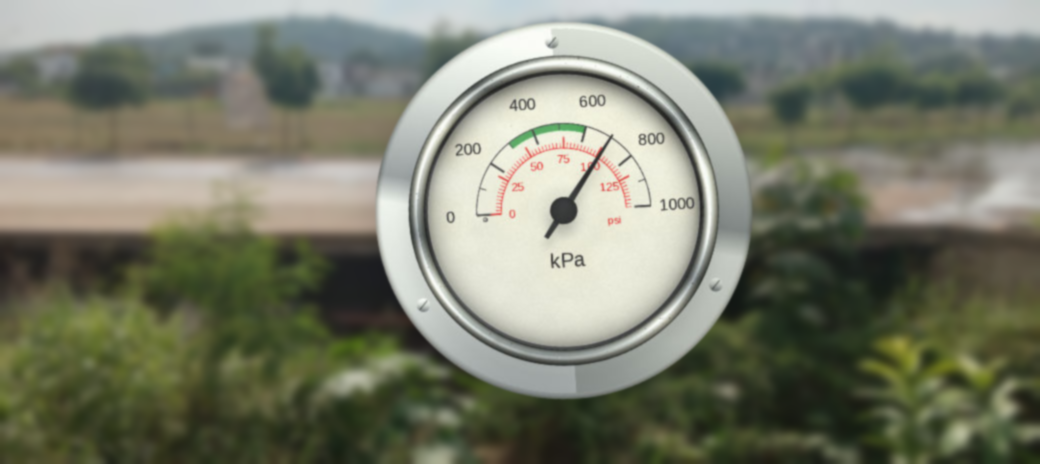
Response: **700** kPa
